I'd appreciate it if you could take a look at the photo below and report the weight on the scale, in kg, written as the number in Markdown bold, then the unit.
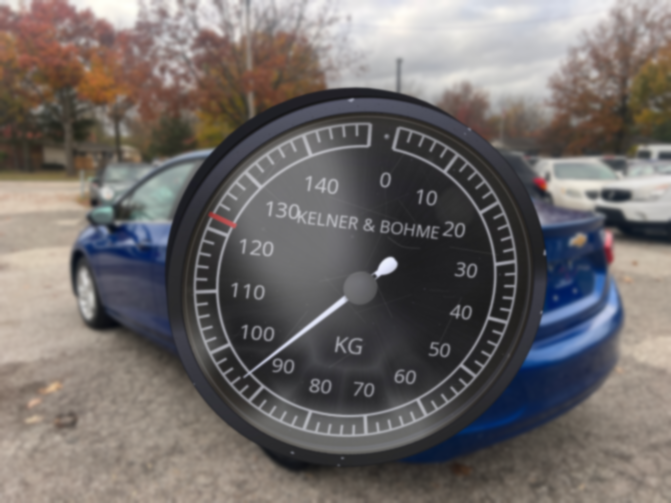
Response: **94** kg
